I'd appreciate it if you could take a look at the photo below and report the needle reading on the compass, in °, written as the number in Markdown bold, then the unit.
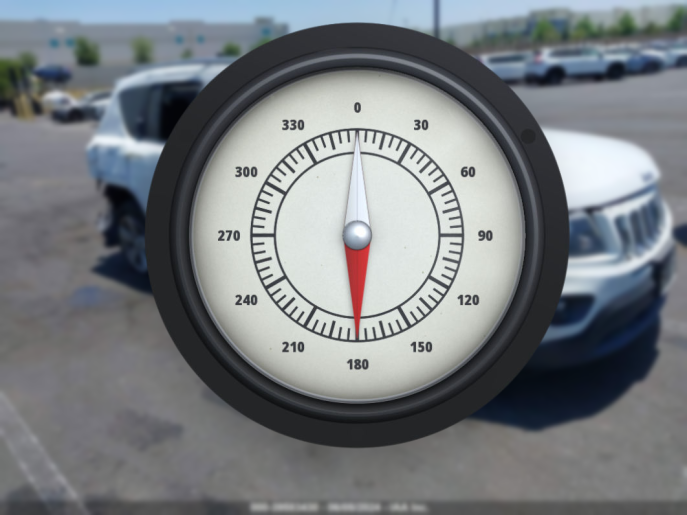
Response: **180** °
